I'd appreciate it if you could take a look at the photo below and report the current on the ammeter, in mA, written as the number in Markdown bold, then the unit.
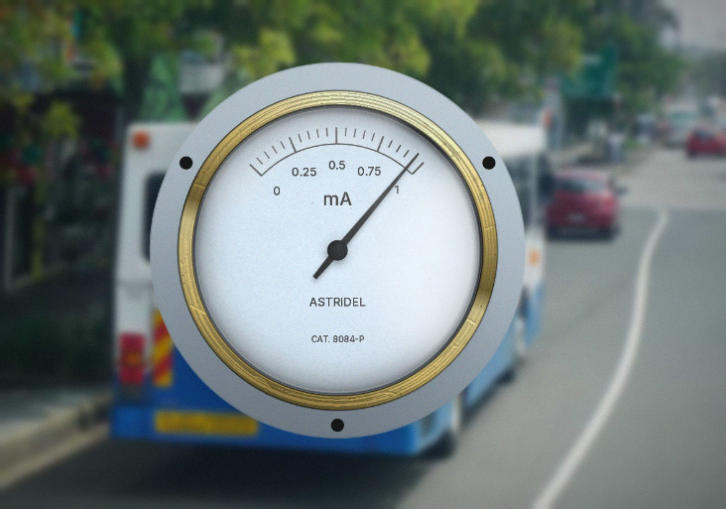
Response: **0.95** mA
